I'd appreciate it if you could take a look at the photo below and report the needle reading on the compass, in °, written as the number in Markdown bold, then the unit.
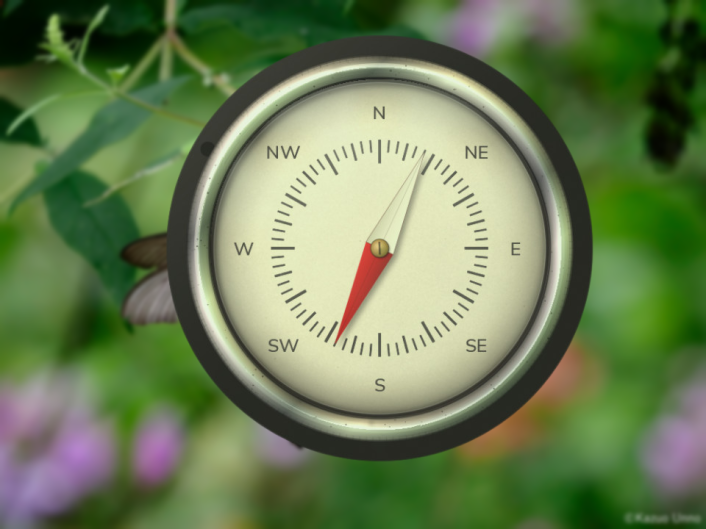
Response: **205** °
